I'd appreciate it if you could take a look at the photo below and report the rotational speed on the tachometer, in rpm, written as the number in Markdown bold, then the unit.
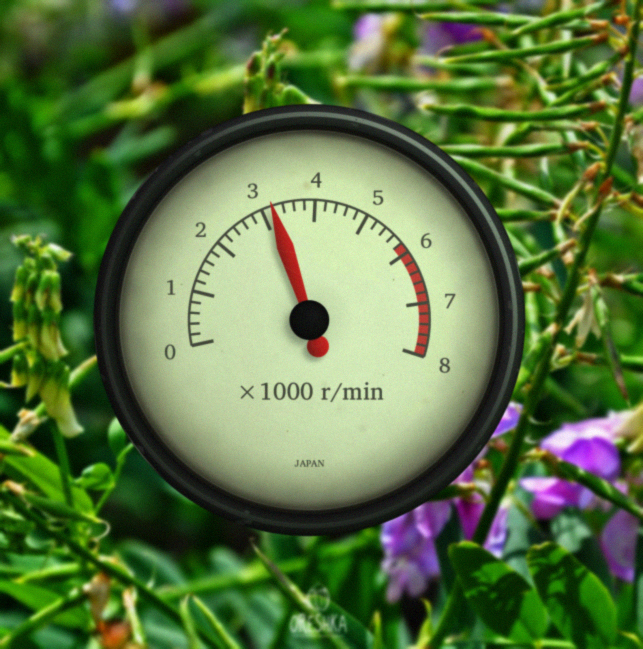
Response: **3200** rpm
